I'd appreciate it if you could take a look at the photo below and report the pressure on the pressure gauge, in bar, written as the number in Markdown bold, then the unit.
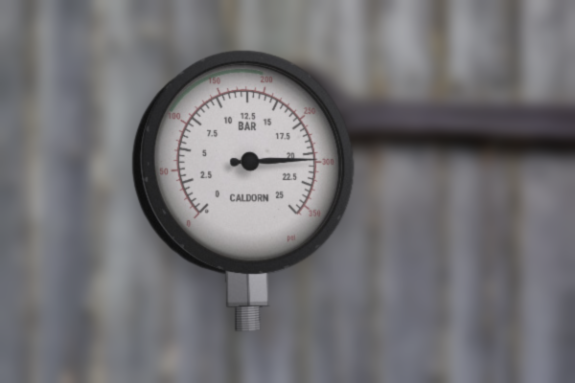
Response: **20.5** bar
